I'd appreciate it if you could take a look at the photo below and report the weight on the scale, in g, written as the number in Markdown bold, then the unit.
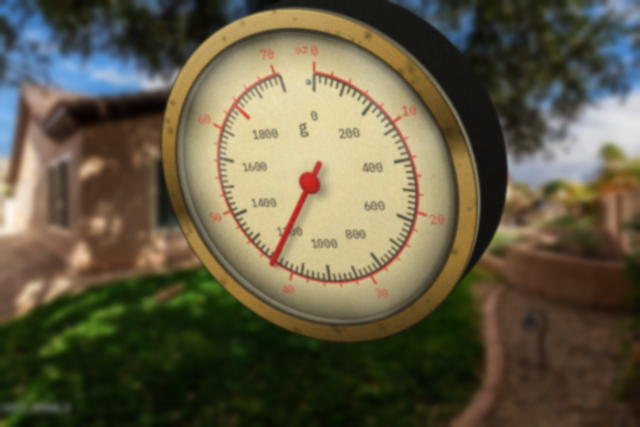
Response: **1200** g
